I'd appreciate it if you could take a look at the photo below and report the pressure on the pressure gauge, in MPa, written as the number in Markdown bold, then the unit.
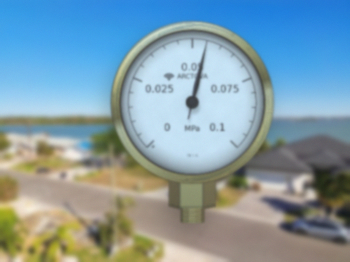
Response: **0.055** MPa
